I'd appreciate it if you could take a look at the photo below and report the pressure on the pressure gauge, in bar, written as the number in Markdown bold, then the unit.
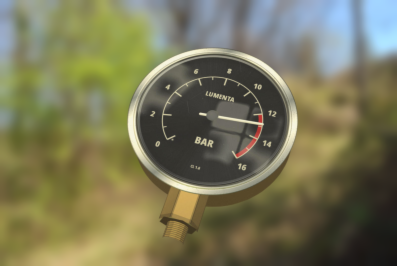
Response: **13** bar
